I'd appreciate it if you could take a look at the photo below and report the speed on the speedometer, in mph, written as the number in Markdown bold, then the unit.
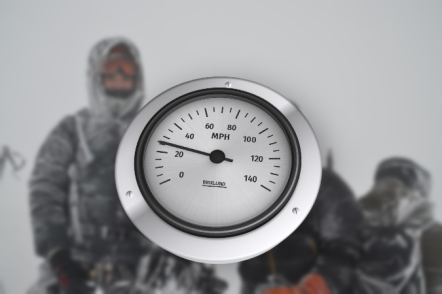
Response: **25** mph
